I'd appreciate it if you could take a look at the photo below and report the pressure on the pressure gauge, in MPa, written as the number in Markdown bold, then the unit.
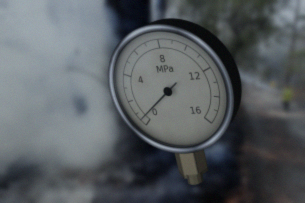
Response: **0.5** MPa
